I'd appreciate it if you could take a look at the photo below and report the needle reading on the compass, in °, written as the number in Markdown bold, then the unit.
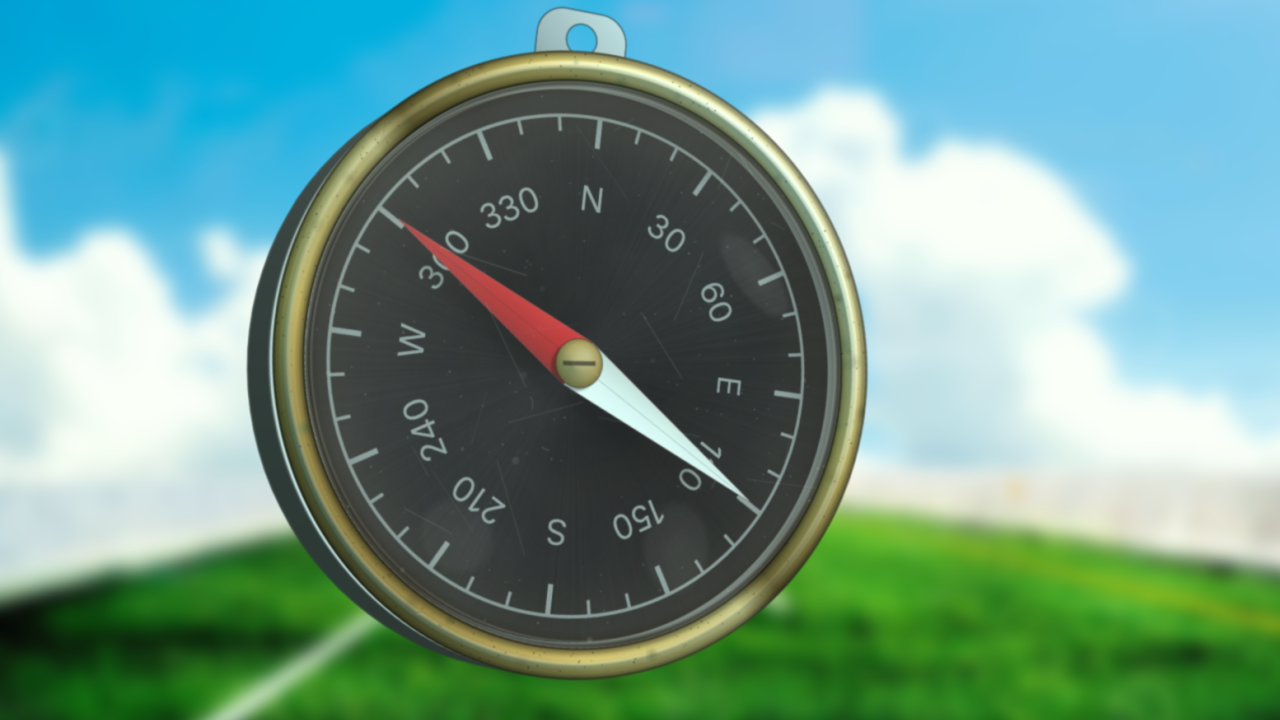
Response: **300** °
